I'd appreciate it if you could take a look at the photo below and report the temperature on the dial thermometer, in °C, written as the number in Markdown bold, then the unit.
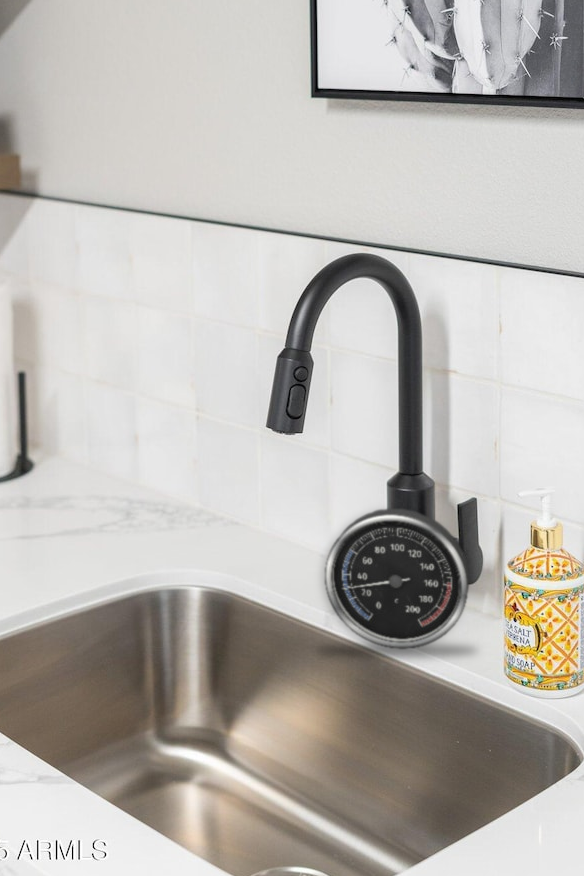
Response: **30** °C
